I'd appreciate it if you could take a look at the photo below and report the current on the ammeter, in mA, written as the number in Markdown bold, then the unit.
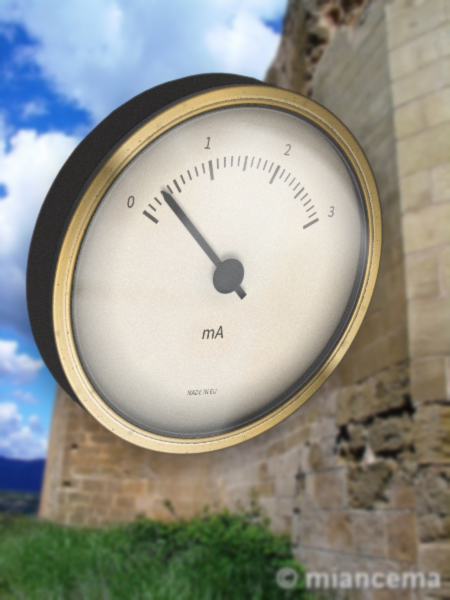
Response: **0.3** mA
